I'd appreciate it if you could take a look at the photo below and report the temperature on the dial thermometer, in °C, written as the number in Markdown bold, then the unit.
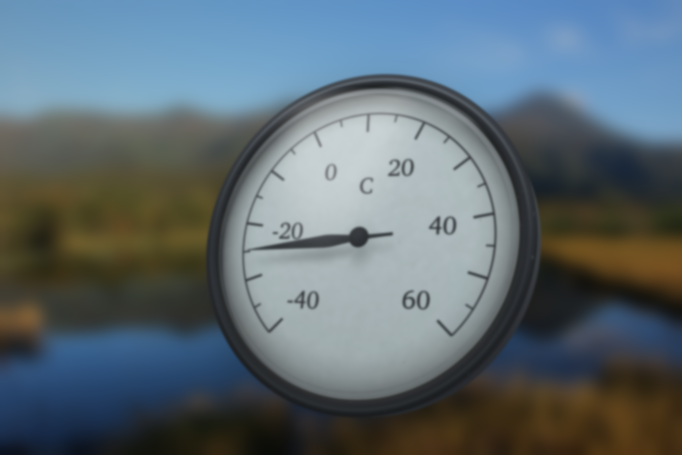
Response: **-25** °C
